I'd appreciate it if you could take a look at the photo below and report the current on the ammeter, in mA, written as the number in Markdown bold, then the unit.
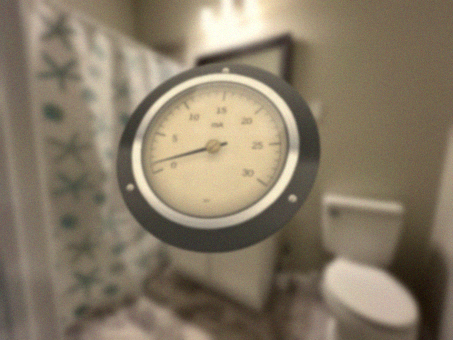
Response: **1** mA
